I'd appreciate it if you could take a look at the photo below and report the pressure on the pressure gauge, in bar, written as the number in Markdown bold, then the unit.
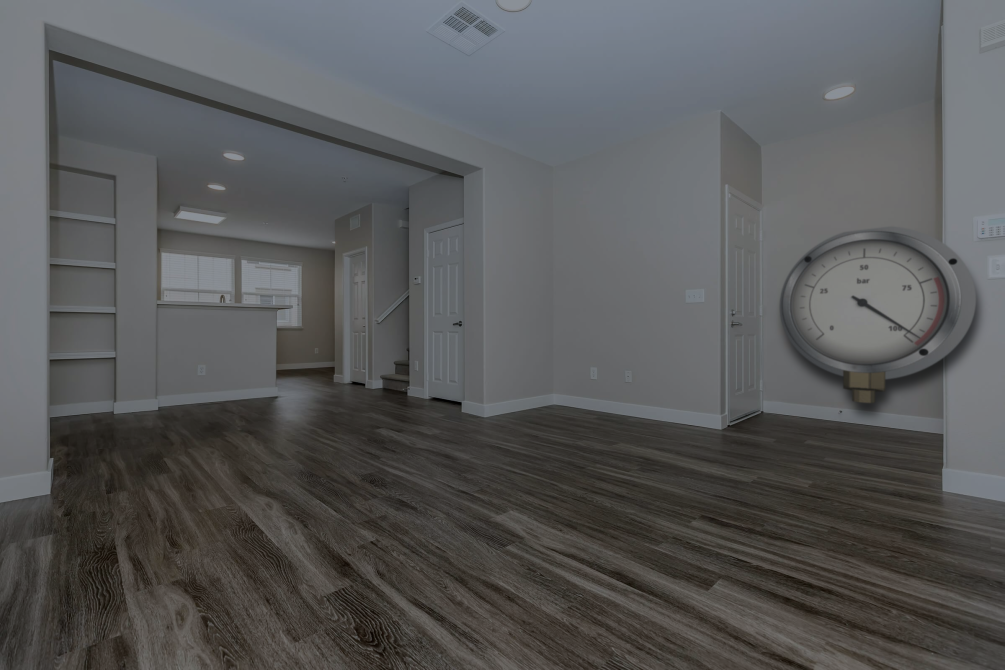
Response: **97.5** bar
